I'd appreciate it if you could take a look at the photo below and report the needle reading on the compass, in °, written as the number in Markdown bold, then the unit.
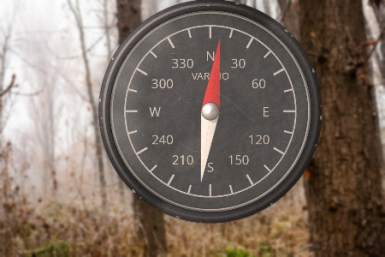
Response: **7.5** °
